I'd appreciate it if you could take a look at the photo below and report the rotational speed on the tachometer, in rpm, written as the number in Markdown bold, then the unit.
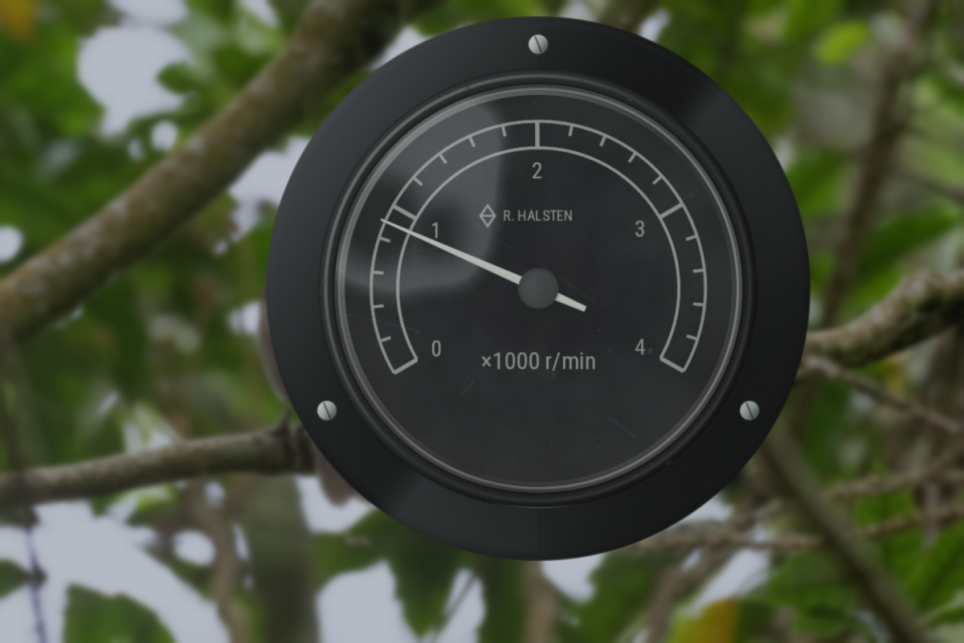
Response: **900** rpm
